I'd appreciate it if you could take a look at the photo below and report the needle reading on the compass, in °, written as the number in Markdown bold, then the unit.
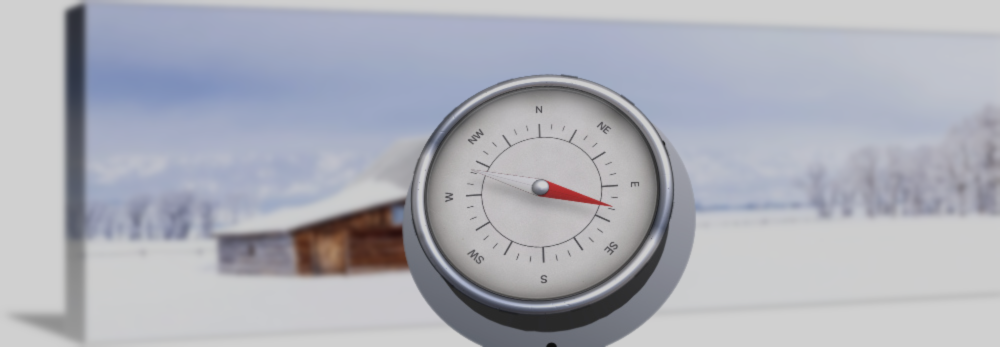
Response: **110** °
